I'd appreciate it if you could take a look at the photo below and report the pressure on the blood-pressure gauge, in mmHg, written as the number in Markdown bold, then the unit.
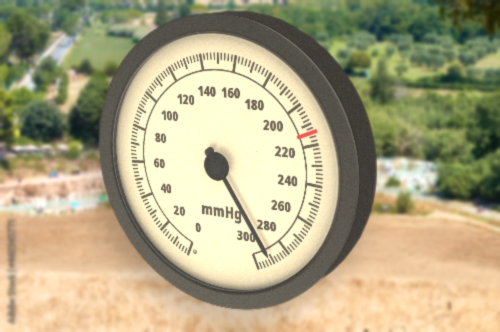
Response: **290** mmHg
